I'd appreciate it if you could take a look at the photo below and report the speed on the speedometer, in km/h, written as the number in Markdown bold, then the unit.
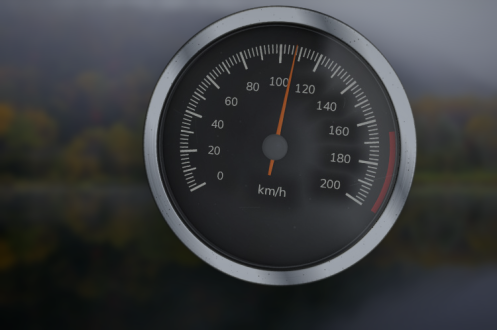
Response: **108** km/h
